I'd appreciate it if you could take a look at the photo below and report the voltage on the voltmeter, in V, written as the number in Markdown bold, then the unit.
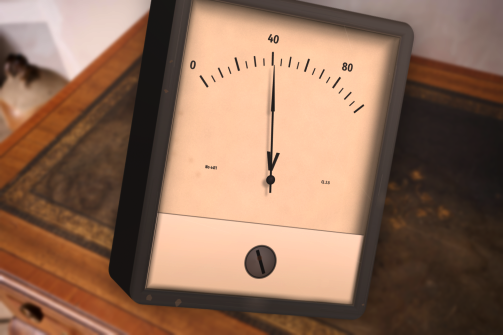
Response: **40** V
